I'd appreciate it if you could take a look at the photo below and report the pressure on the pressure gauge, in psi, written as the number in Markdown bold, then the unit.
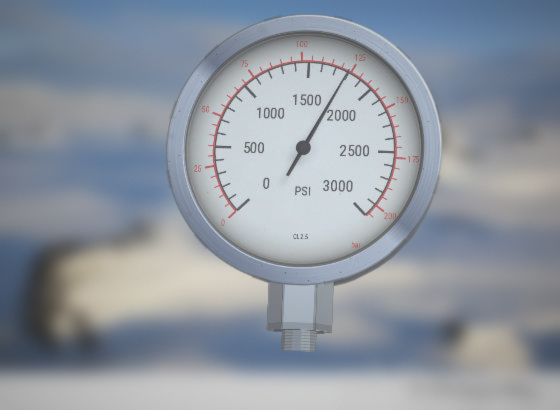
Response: **1800** psi
